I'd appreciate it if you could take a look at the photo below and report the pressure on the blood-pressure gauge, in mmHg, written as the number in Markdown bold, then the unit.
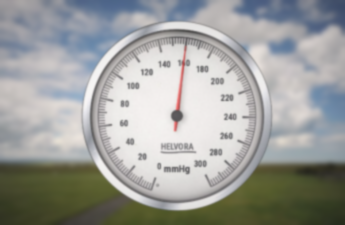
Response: **160** mmHg
